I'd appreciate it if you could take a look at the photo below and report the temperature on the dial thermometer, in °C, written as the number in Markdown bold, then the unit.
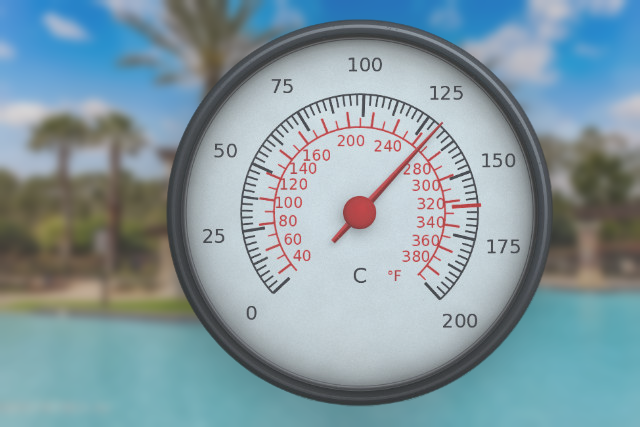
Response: **130** °C
